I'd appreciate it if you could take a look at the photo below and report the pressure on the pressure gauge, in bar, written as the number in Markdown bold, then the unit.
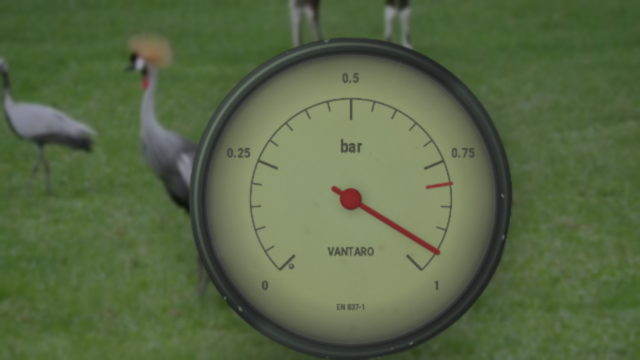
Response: **0.95** bar
